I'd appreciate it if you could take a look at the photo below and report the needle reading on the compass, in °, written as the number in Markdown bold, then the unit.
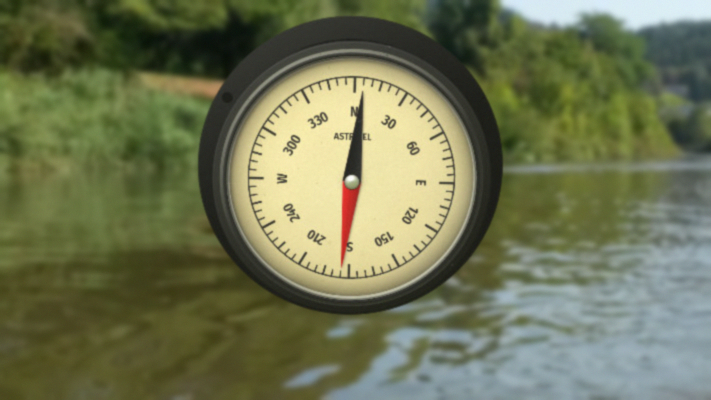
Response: **185** °
